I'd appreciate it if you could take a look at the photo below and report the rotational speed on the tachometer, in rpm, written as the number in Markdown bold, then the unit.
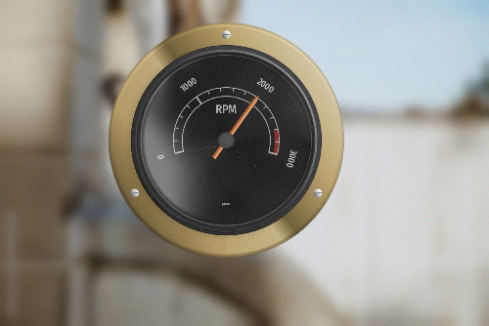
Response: **2000** rpm
